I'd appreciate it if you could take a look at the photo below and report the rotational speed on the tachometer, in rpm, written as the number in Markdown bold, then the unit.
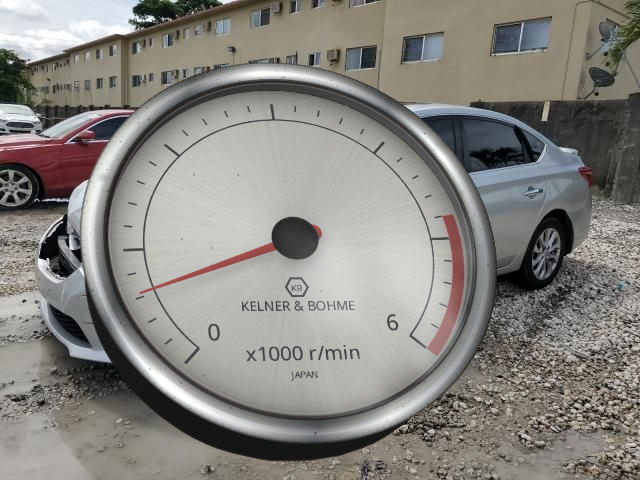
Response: **600** rpm
